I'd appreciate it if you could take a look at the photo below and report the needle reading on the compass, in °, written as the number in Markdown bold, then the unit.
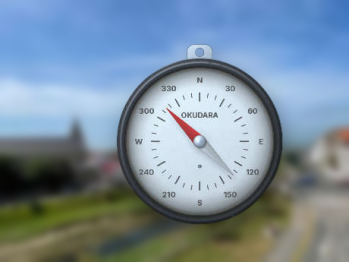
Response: **315** °
